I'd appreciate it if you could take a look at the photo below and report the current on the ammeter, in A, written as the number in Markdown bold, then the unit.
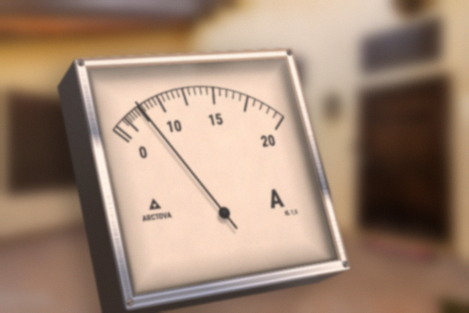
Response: **7.5** A
